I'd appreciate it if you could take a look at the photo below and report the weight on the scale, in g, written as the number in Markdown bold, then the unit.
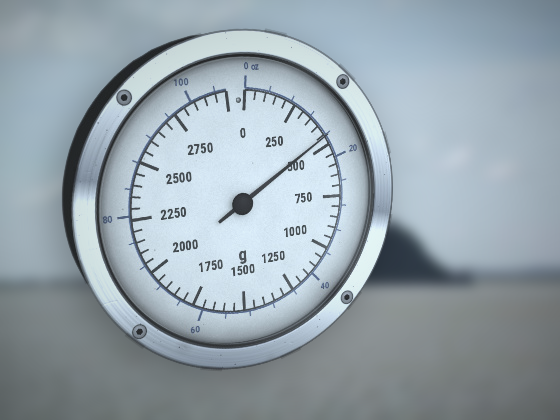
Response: **450** g
